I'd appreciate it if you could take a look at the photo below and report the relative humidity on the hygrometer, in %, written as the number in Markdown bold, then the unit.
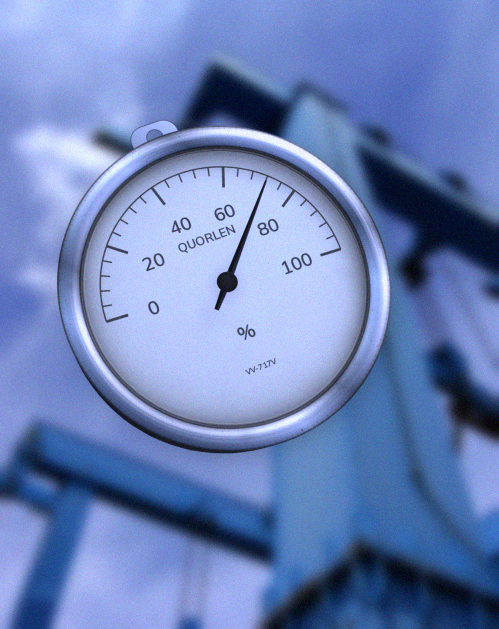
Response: **72** %
